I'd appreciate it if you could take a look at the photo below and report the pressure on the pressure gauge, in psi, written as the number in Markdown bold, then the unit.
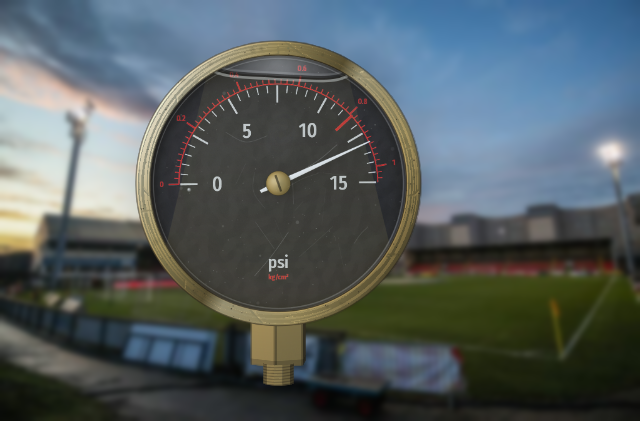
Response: **13** psi
